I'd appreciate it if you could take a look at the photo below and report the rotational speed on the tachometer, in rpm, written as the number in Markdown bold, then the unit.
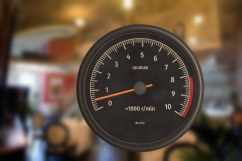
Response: **500** rpm
